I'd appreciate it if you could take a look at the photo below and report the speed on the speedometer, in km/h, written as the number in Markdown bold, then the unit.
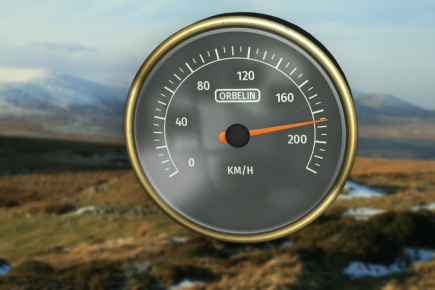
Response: **185** km/h
